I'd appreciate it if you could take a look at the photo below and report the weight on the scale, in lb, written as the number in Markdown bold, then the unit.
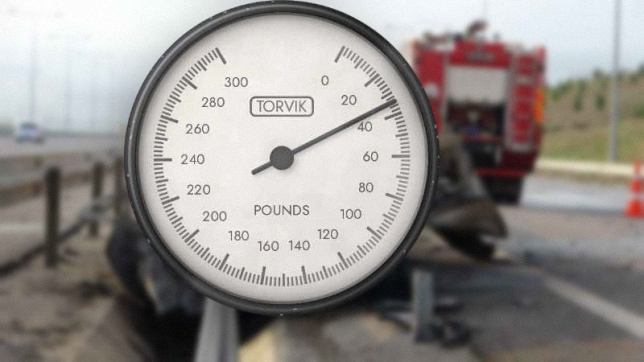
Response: **34** lb
